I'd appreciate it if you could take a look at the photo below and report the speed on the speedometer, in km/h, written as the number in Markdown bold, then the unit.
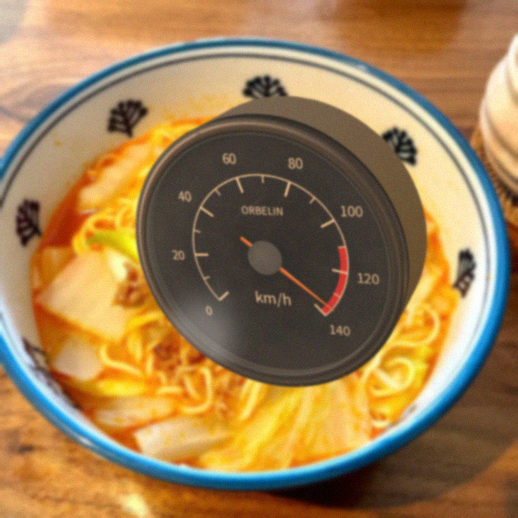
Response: **135** km/h
